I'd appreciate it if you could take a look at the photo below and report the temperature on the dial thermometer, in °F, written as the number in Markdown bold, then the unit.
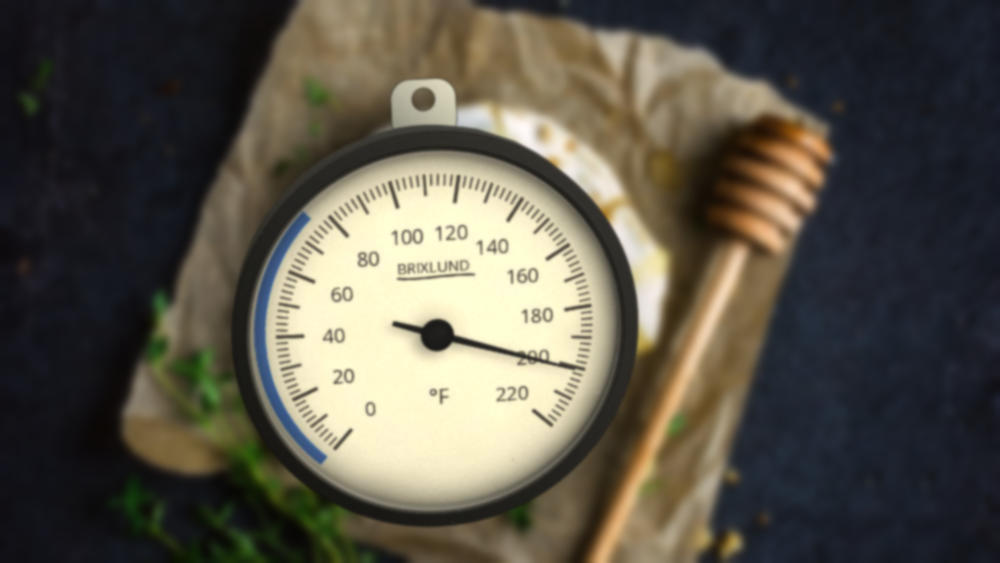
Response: **200** °F
